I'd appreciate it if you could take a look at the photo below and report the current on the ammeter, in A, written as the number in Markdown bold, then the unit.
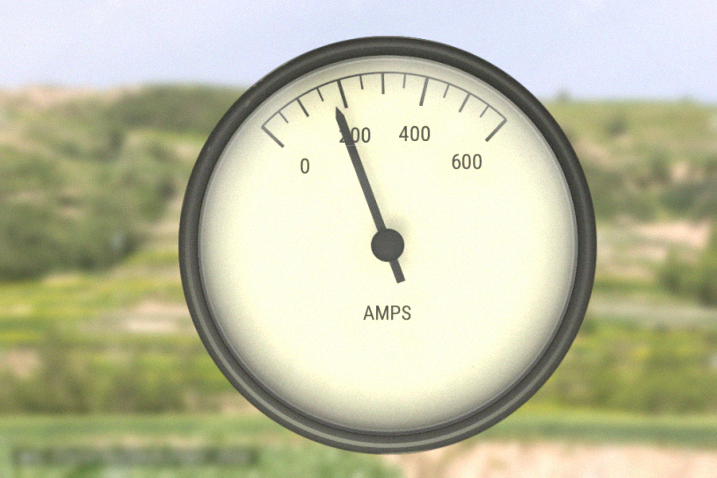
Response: **175** A
